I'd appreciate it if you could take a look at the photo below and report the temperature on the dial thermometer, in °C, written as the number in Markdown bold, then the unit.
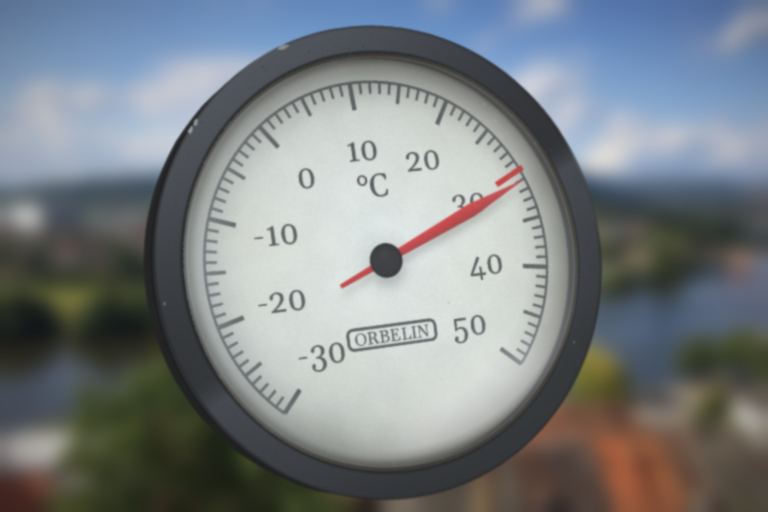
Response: **31** °C
